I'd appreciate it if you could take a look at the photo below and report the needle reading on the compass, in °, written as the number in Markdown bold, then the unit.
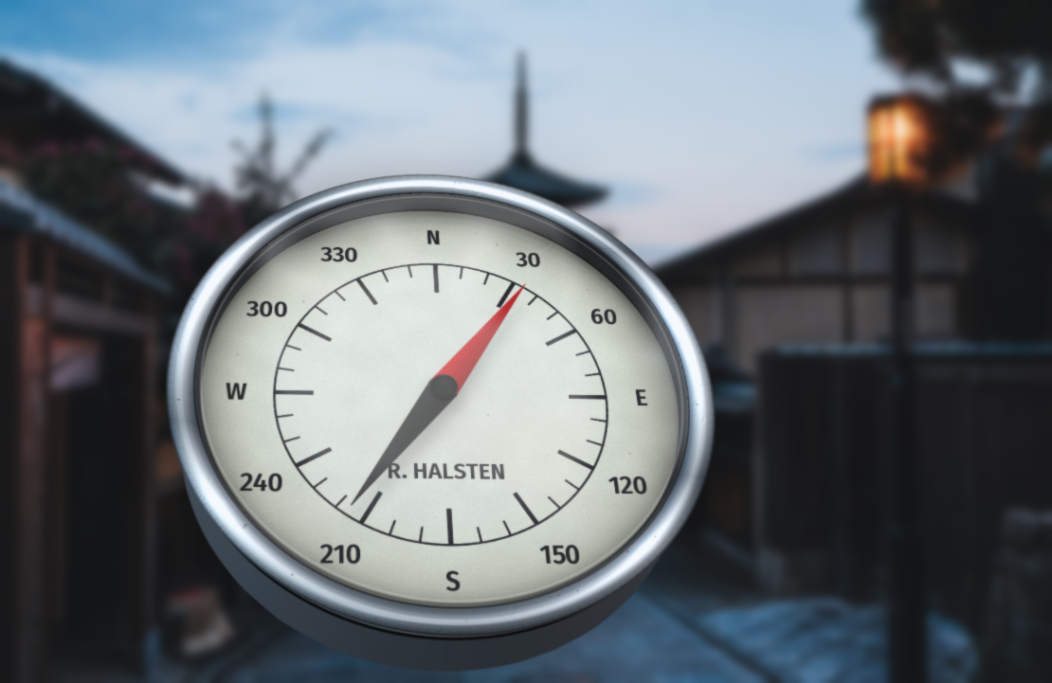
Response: **35** °
